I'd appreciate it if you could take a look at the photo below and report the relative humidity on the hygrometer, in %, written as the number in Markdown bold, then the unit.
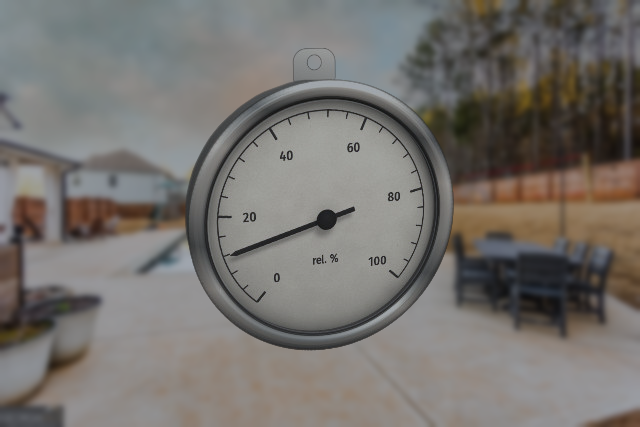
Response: **12** %
